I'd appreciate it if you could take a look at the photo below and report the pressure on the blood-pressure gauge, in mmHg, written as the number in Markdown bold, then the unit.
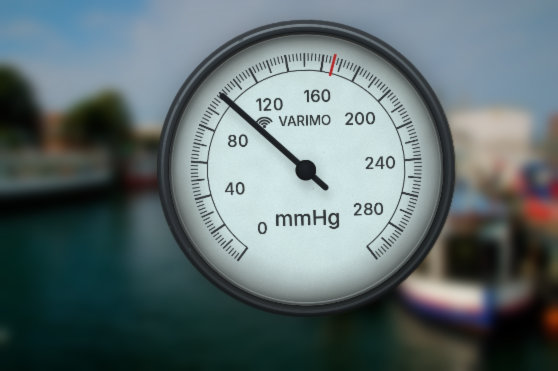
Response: **100** mmHg
